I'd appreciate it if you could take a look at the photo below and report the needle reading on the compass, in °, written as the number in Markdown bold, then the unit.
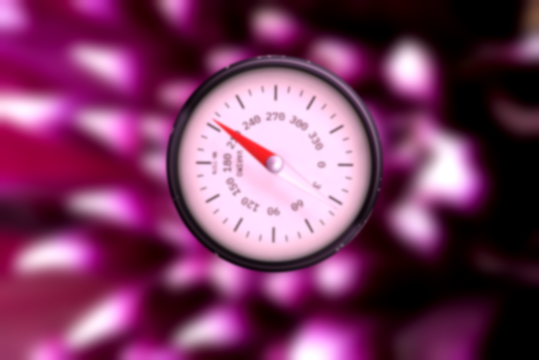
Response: **215** °
